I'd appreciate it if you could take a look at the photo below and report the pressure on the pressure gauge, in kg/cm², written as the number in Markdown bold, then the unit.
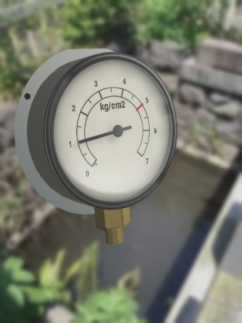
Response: **1** kg/cm²
